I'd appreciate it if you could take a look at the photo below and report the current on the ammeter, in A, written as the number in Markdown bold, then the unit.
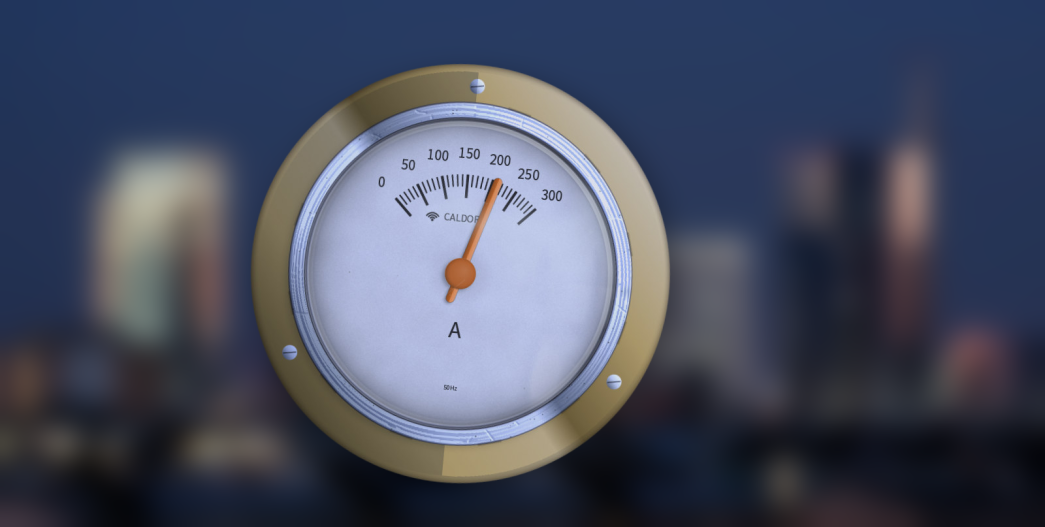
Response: **210** A
